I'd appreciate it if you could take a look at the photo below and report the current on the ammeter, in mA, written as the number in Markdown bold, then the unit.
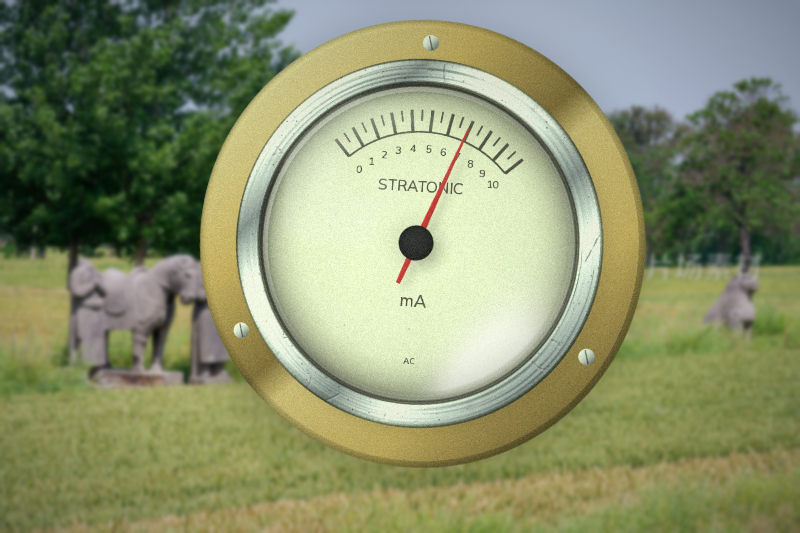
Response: **7** mA
